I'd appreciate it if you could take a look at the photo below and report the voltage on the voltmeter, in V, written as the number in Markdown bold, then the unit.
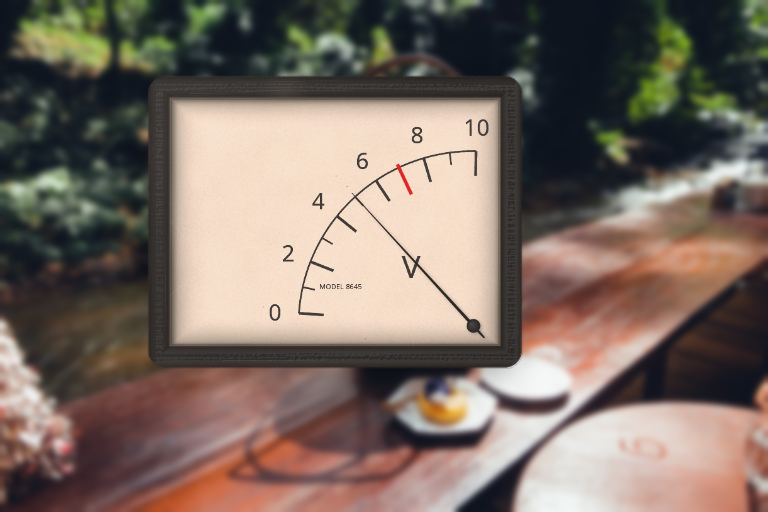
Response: **5** V
